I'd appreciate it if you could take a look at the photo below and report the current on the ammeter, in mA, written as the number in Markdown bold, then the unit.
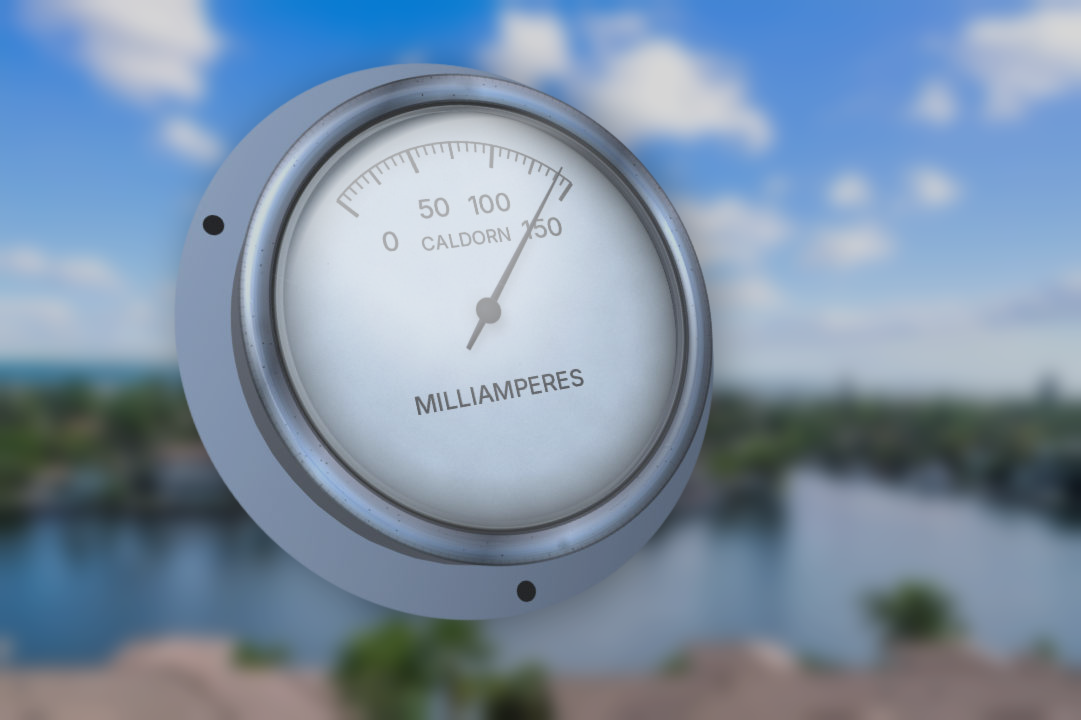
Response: **140** mA
